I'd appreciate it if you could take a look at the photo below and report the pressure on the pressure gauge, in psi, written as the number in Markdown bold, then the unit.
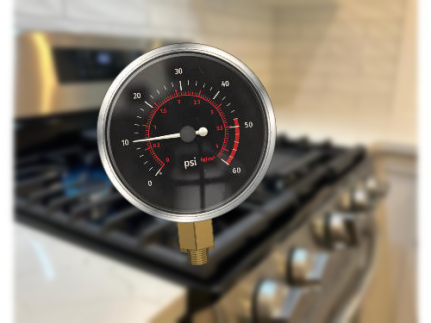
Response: **10** psi
